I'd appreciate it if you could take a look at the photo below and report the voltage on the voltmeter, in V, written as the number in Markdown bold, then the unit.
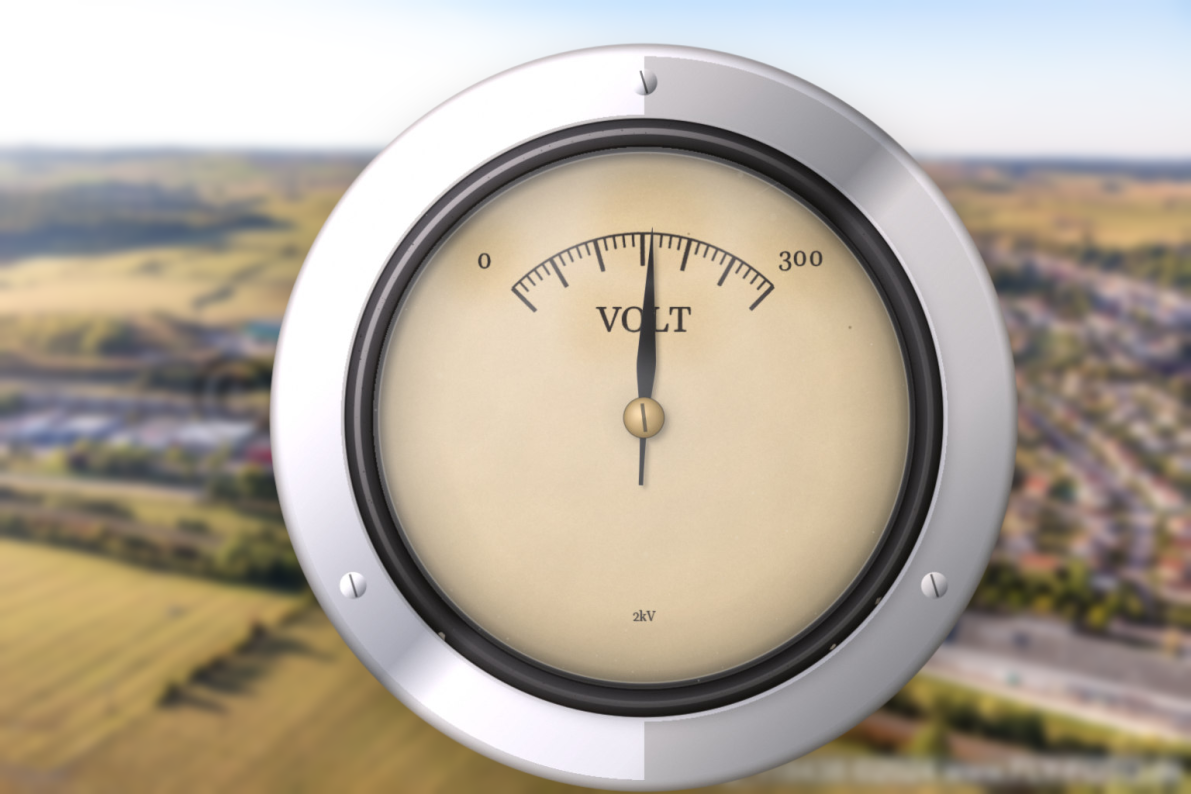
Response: **160** V
